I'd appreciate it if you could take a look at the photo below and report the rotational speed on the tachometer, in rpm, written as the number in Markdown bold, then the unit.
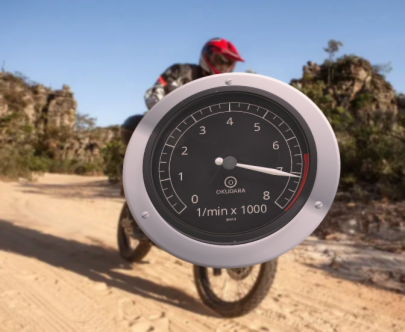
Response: **7125** rpm
